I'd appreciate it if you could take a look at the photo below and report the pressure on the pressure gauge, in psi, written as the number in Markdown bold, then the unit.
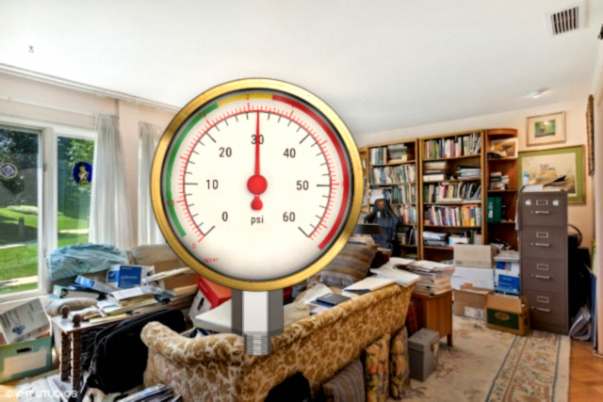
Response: **30** psi
